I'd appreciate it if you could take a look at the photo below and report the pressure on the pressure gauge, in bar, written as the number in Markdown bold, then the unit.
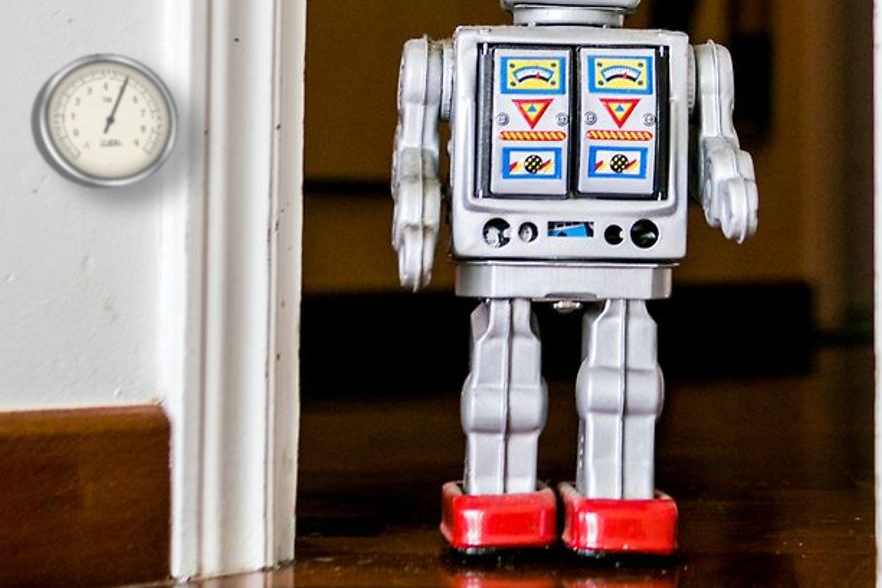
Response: **5** bar
